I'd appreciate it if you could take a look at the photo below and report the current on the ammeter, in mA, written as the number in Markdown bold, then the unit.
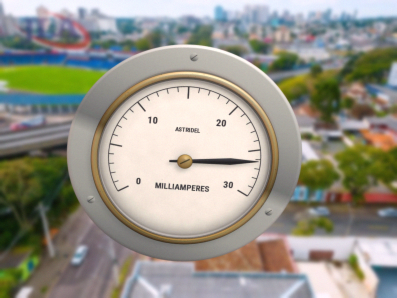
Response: **26** mA
